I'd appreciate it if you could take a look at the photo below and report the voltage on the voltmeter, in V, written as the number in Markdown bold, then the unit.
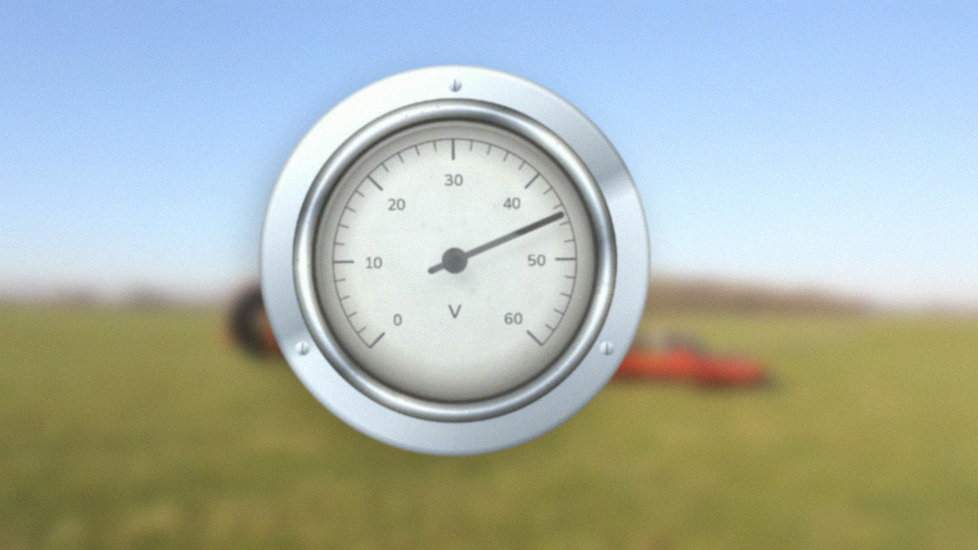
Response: **45** V
